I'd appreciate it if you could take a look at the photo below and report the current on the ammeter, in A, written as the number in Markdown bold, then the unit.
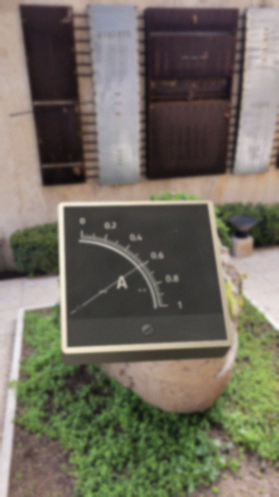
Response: **0.6** A
